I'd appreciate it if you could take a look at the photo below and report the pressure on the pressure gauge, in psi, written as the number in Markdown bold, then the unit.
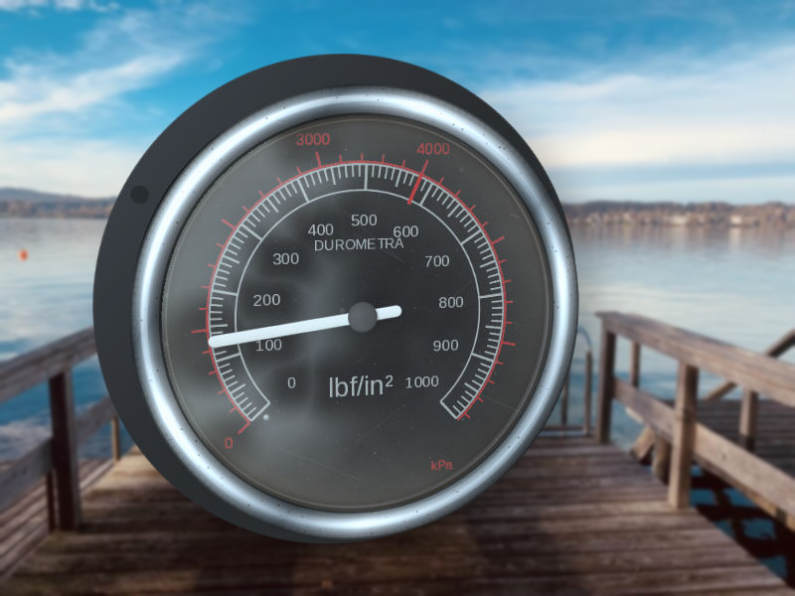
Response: **130** psi
